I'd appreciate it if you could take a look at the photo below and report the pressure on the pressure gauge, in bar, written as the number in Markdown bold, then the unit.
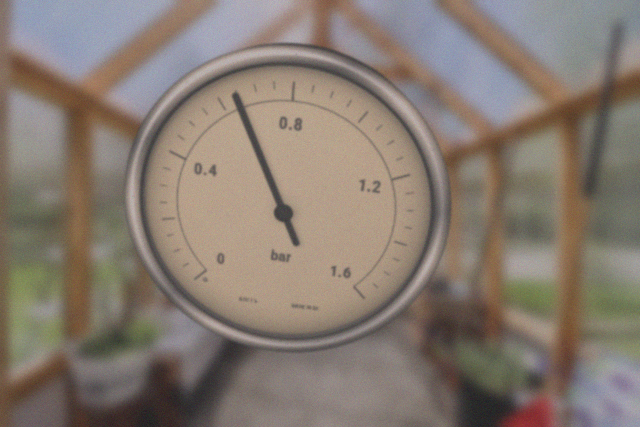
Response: **0.65** bar
